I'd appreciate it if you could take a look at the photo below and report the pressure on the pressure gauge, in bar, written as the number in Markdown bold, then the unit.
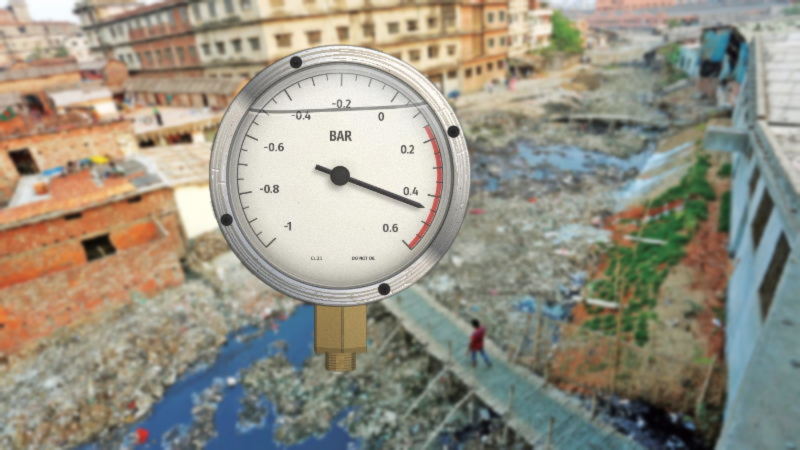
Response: **0.45** bar
